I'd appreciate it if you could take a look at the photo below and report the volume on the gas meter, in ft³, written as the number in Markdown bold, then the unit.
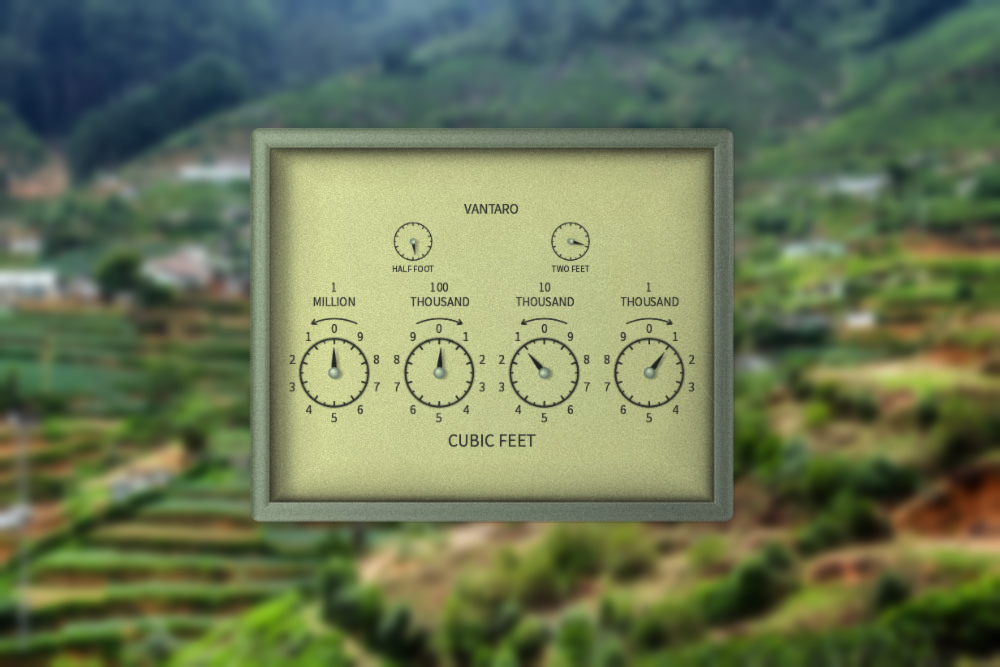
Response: **1100** ft³
